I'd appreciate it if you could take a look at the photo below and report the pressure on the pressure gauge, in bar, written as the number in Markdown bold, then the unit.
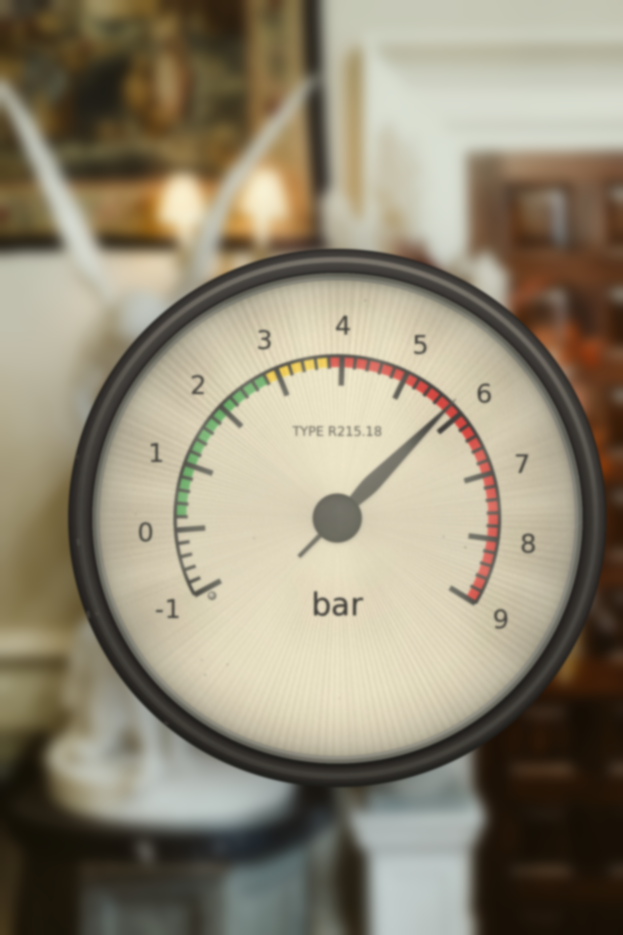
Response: **5.8** bar
